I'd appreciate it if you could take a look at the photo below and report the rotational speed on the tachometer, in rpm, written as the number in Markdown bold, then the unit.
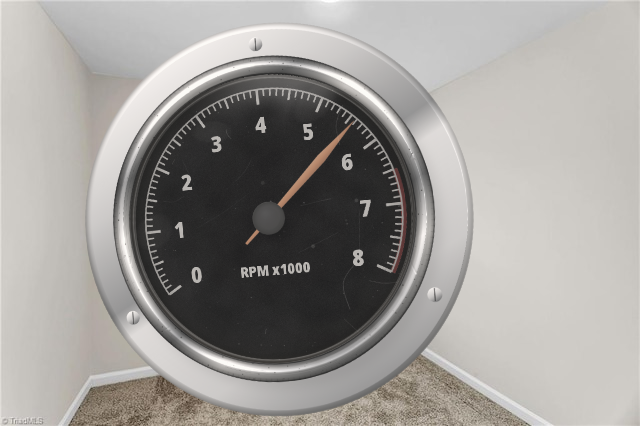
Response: **5600** rpm
